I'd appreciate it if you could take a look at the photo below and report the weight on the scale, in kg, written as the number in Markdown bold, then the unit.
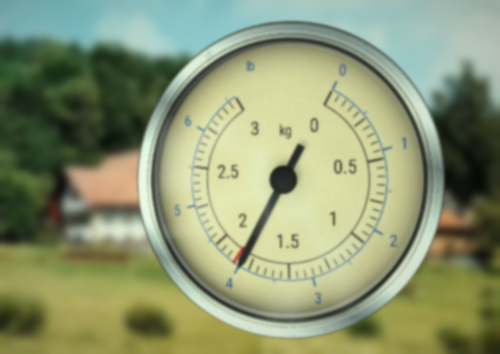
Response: **1.8** kg
